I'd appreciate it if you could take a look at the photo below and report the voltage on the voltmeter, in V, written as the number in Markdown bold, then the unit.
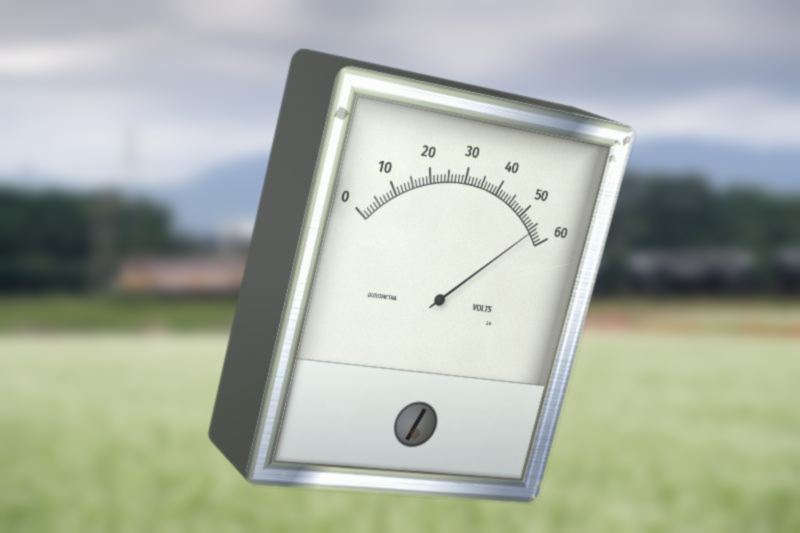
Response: **55** V
